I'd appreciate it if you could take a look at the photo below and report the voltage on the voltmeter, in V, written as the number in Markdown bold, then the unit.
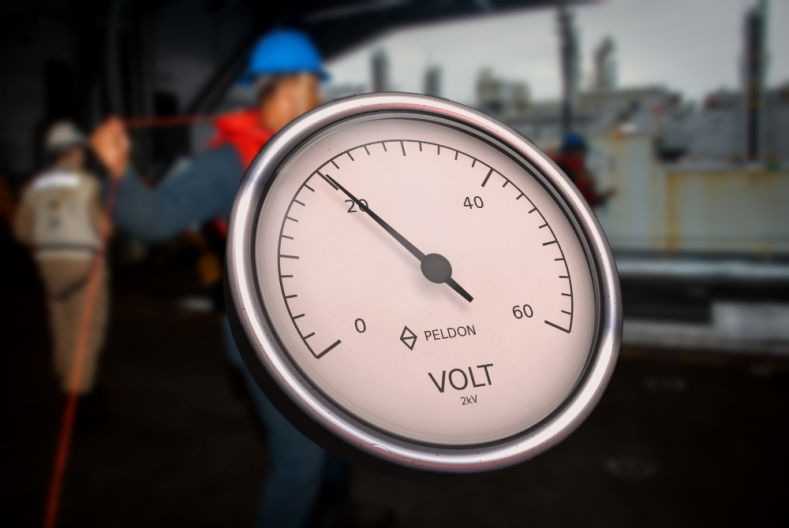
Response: **20** V
